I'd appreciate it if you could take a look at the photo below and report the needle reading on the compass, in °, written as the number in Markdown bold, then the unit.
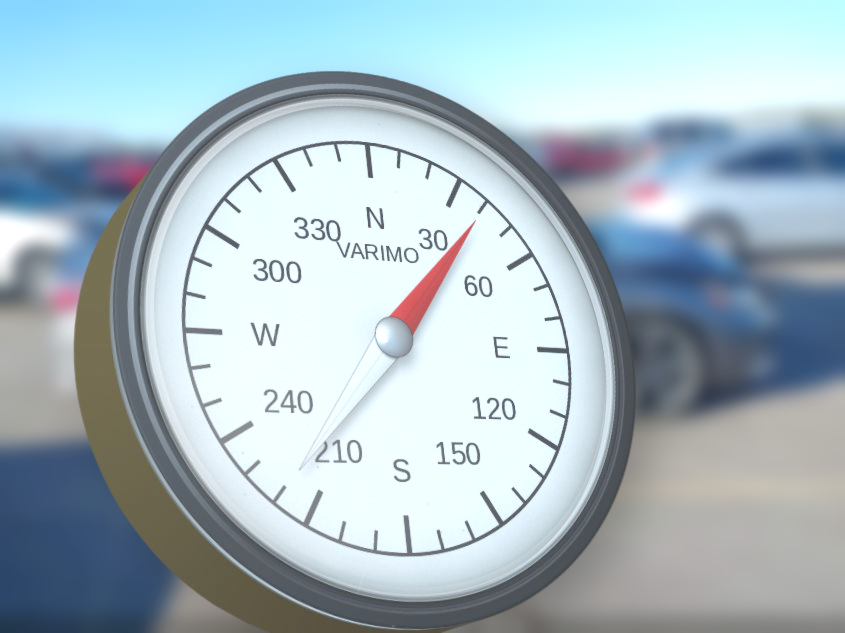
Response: **40** °
